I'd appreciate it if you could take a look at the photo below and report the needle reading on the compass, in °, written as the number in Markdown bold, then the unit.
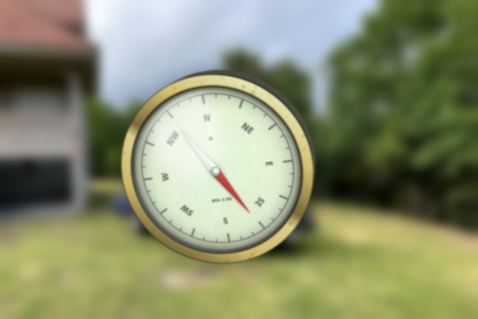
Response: **150** °
